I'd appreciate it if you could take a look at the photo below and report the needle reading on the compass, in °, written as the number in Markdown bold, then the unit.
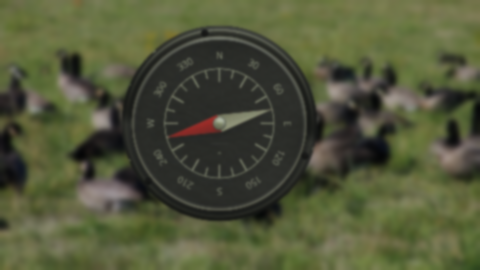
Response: **255** °
